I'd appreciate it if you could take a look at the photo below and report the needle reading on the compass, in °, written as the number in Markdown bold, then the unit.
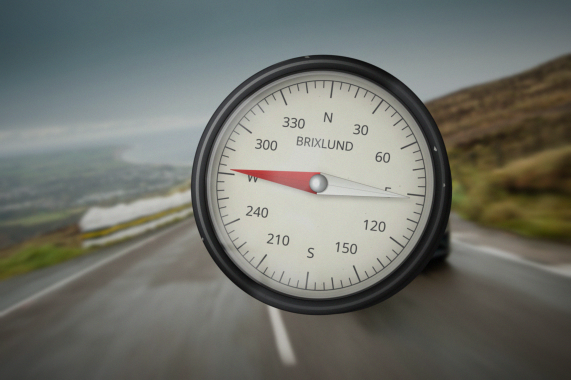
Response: **272.5** °
